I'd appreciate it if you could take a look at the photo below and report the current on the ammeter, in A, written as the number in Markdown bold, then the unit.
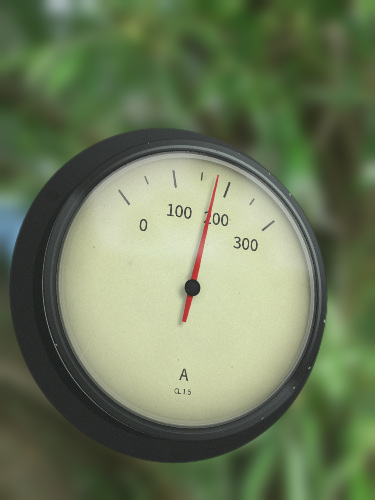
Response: **175** A
